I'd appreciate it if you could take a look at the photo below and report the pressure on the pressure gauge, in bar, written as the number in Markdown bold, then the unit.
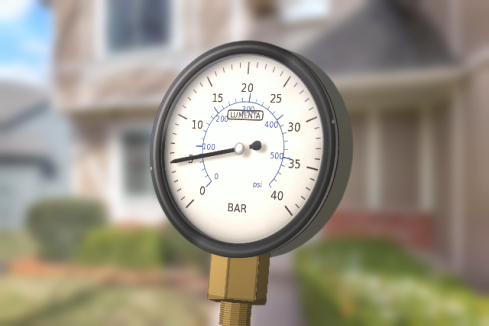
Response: **5** bar
